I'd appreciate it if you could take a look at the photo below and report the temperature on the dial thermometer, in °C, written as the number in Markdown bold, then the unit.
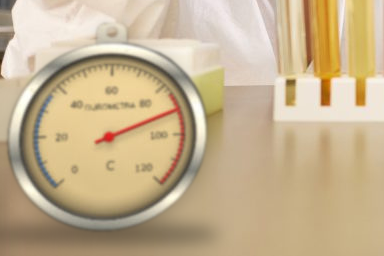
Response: **90** °C
